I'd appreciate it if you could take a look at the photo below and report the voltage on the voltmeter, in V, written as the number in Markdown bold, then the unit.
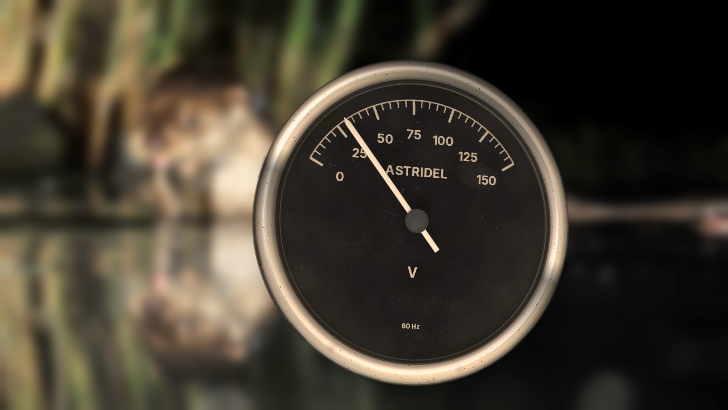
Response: **30** V
